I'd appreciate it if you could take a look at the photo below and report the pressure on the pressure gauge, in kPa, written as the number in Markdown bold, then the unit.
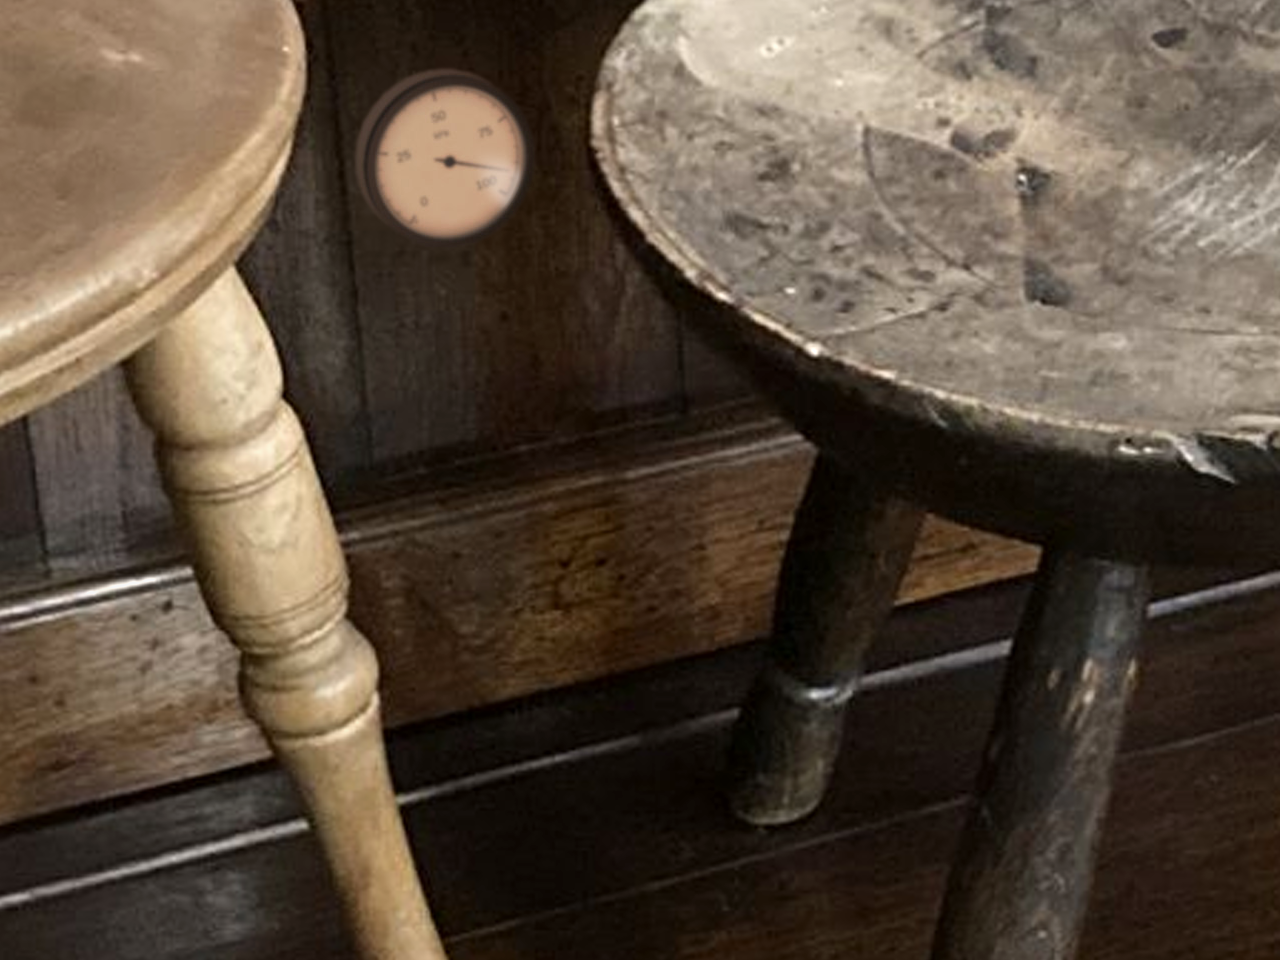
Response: **92.5** kPa
